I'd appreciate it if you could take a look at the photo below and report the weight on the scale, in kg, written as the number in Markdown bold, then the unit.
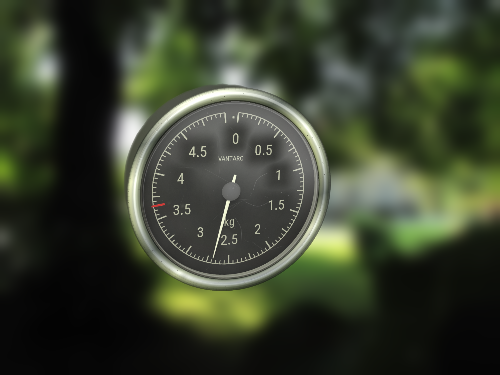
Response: **2.7** kg
